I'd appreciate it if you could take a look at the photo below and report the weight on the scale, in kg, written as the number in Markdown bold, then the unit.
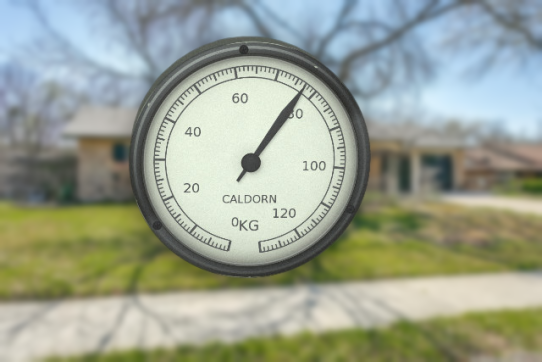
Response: **77** kg
